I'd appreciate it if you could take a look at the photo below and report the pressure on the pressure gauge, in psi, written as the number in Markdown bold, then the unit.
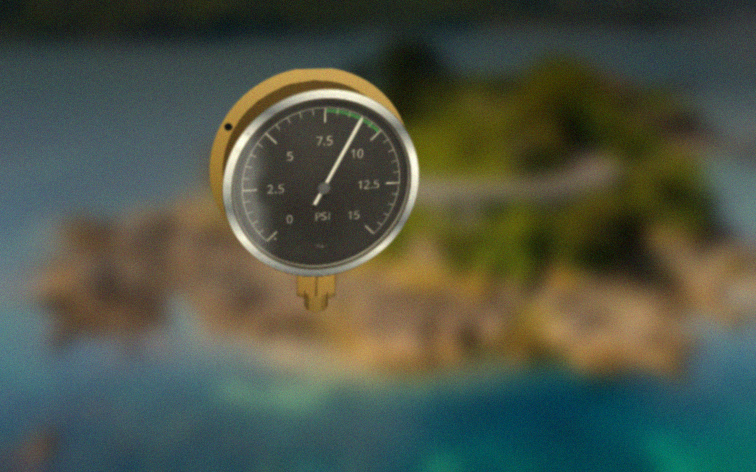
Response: **9** psi
